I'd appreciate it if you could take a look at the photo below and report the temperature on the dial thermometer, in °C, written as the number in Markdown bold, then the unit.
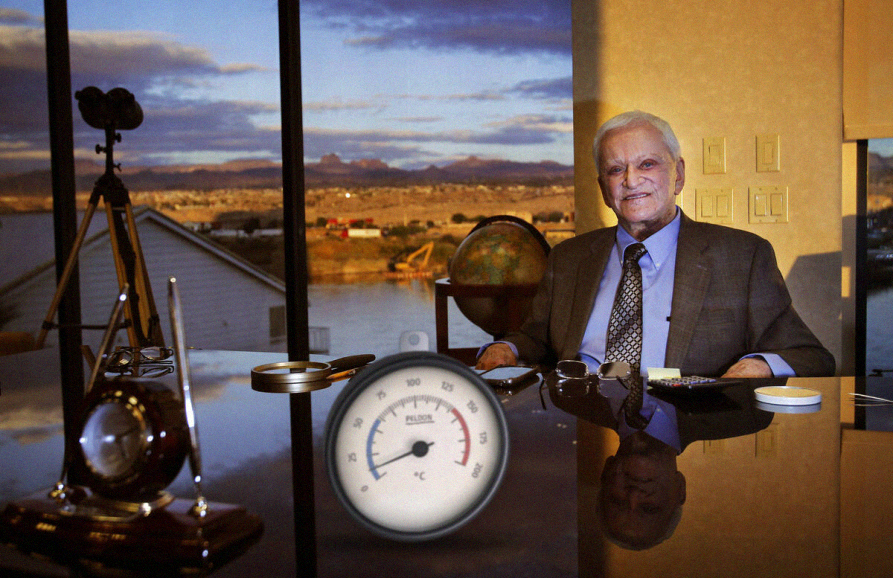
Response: **12.5** °C
